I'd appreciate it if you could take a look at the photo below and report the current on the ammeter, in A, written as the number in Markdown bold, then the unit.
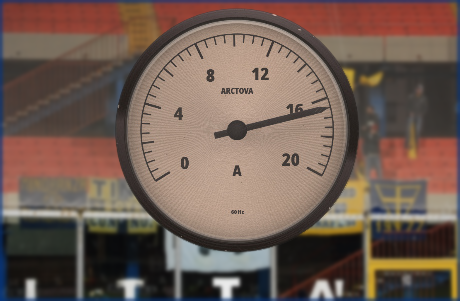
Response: **16.5** A
